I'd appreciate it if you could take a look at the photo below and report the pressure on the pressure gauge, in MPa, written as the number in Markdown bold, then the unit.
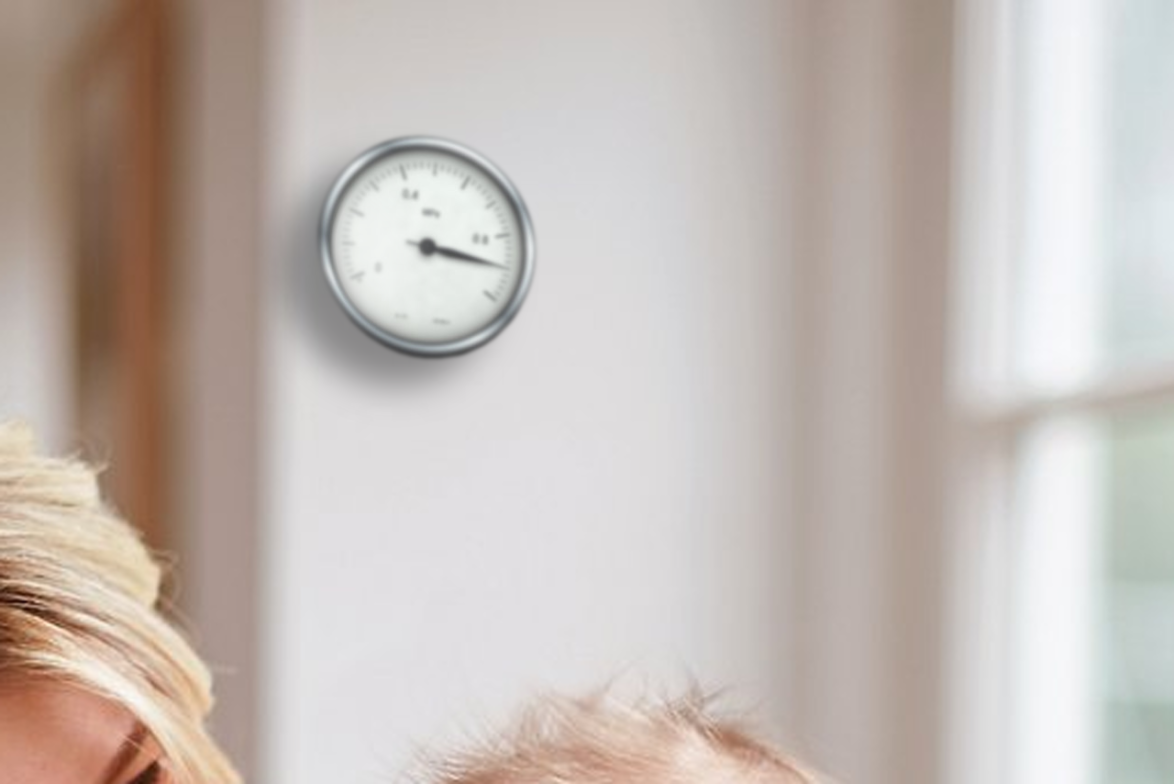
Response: **0.9** MPa
